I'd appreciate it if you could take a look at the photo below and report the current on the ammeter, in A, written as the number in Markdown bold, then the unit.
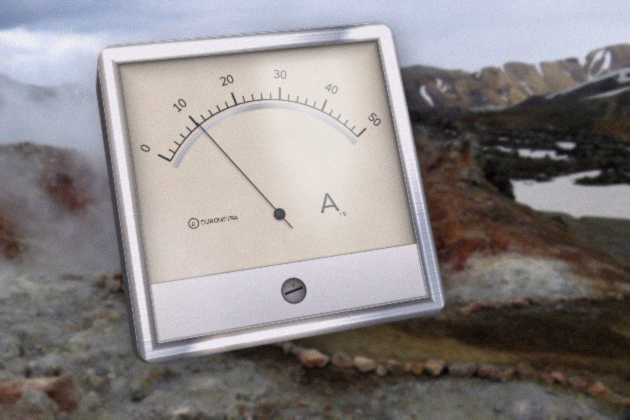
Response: **10** A
